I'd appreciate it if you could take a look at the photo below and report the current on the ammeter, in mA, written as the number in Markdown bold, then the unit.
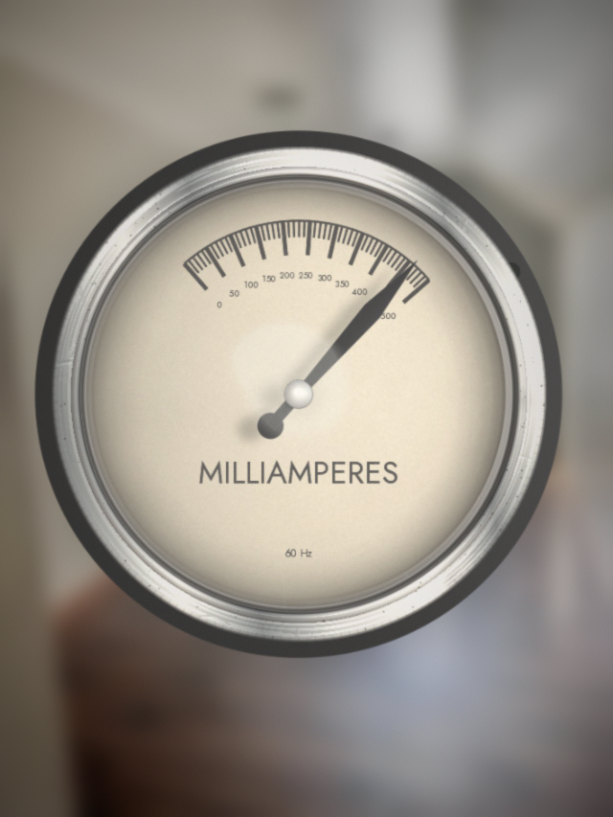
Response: **460** mA
